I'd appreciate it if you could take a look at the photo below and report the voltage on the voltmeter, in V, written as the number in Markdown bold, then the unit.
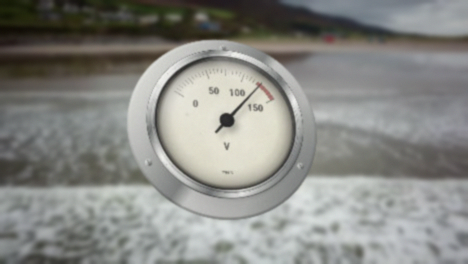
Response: **125** V
